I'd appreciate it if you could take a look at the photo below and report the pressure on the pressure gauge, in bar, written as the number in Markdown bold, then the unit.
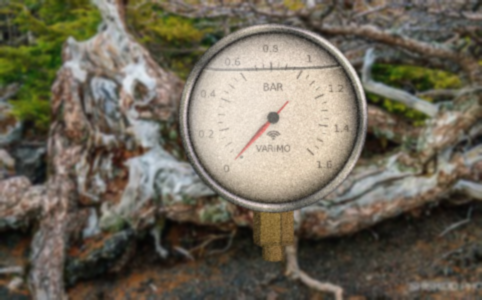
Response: **0** bar
